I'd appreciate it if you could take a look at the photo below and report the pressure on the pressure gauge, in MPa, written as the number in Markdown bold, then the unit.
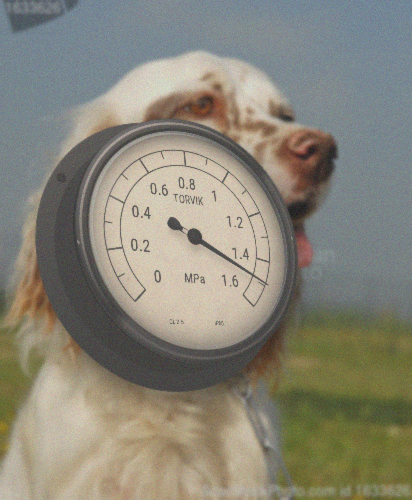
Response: **1.5** MPa
